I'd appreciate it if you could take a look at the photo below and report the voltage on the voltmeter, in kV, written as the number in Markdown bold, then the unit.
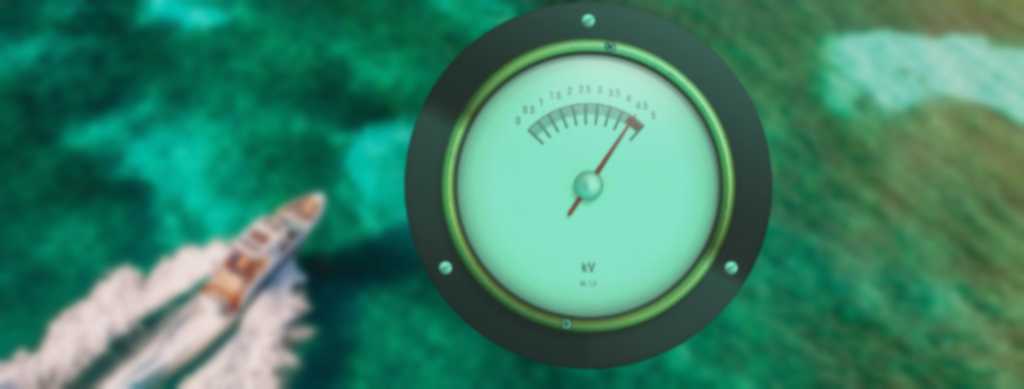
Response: **4.5** kV
